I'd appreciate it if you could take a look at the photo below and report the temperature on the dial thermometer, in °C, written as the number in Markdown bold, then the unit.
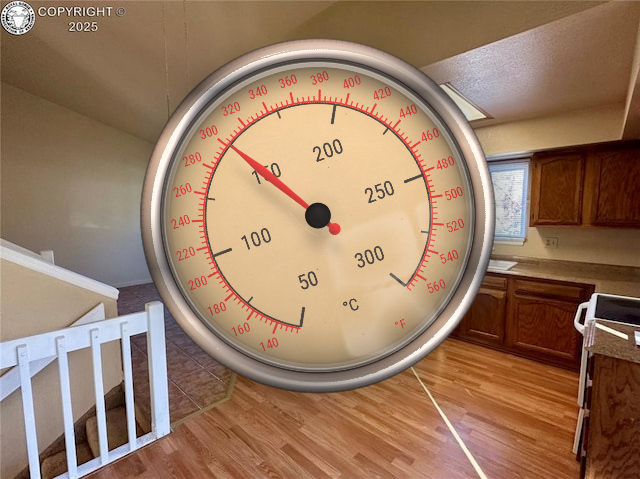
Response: **150** °C
